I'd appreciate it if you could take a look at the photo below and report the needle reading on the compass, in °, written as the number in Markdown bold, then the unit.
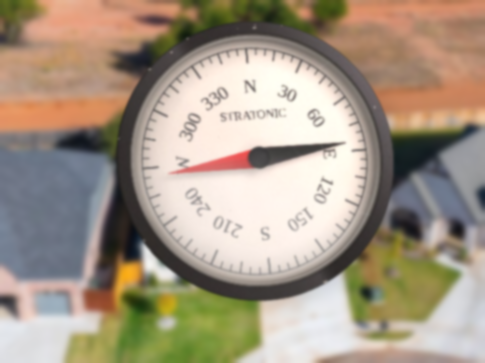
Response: **265** °
